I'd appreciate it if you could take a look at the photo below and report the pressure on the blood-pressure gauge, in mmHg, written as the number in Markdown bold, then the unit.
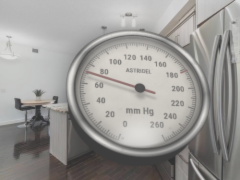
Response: **70** mmHg
